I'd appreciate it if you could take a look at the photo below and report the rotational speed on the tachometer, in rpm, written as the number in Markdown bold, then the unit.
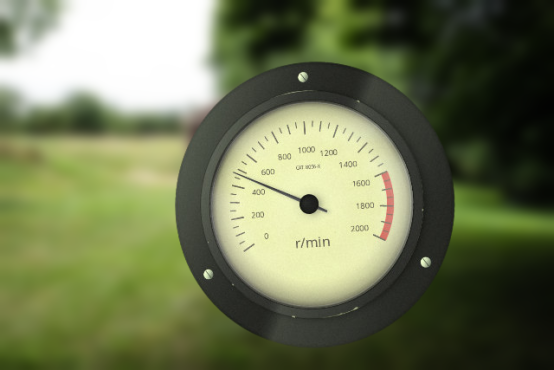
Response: **475** rpm
